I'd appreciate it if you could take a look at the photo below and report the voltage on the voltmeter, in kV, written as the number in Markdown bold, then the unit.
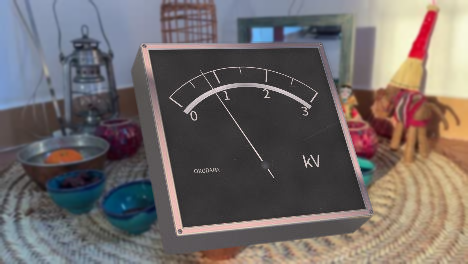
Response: **0.75** kV
